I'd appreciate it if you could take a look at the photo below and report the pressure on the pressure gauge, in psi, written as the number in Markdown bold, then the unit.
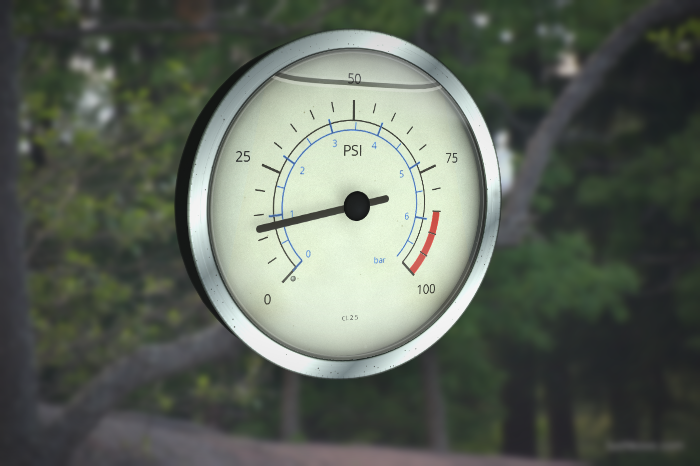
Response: **12.5** psi
